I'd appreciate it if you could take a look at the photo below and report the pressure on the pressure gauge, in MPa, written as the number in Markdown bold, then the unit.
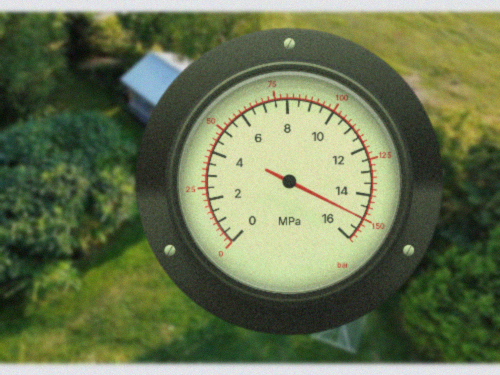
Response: **15** MPa
